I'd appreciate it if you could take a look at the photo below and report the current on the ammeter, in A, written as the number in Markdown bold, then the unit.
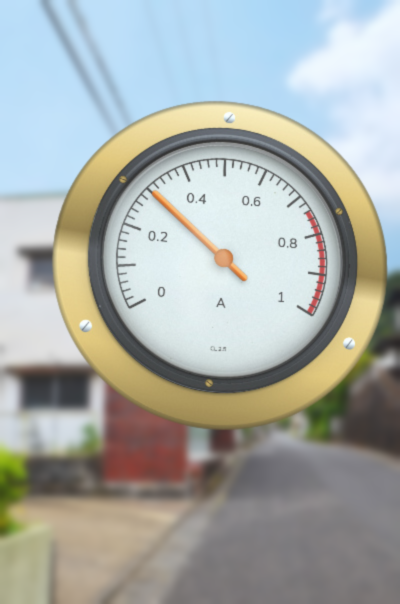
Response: **0.3** A
